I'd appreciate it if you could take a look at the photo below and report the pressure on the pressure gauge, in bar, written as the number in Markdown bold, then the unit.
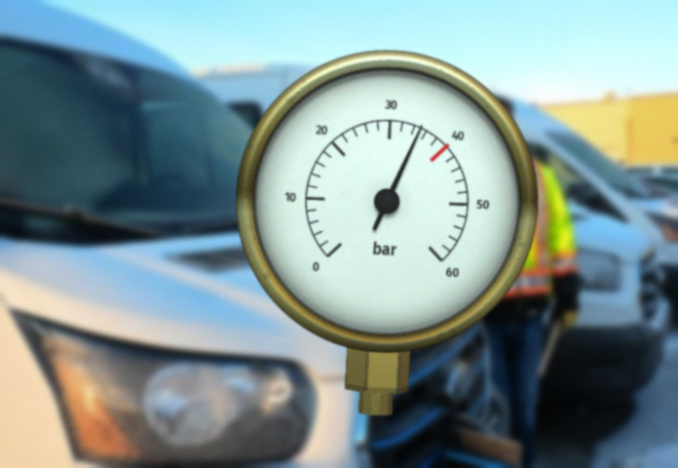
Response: **35** bar
